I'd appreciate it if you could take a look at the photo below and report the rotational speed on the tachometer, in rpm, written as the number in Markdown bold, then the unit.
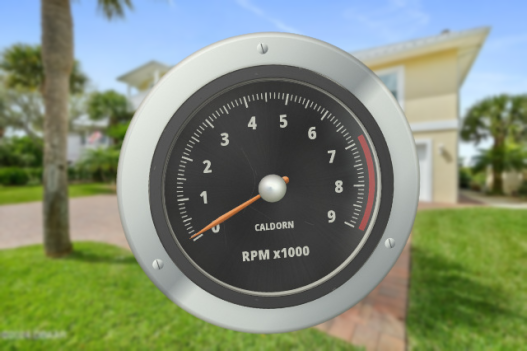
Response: **100** rpm
